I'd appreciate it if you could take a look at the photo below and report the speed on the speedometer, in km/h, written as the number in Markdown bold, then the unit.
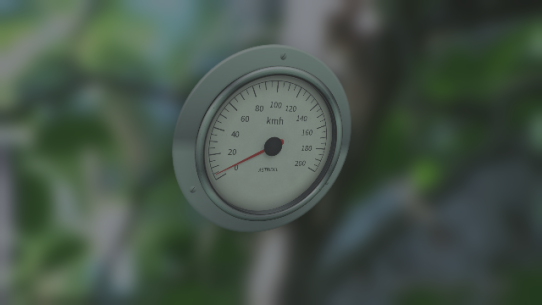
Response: **5** km/h
